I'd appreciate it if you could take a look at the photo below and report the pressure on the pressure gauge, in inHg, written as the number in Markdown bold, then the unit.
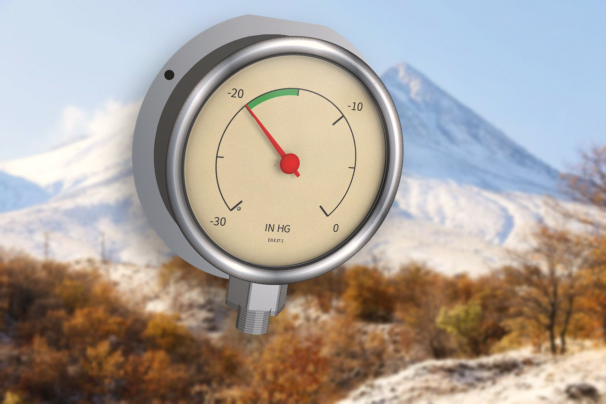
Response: **-20** inHg
